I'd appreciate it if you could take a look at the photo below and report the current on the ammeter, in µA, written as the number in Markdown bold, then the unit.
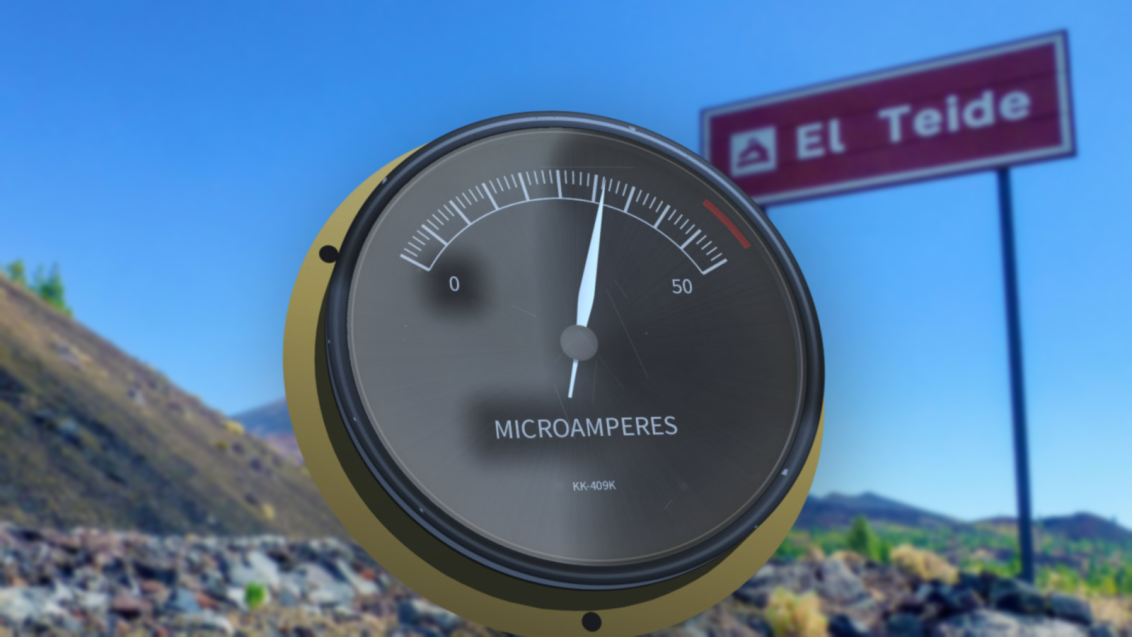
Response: **31** µA
